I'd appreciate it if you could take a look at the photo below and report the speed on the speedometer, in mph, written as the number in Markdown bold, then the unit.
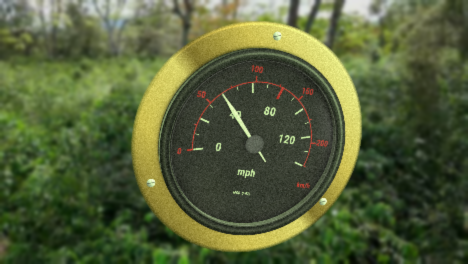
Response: **40** mph
